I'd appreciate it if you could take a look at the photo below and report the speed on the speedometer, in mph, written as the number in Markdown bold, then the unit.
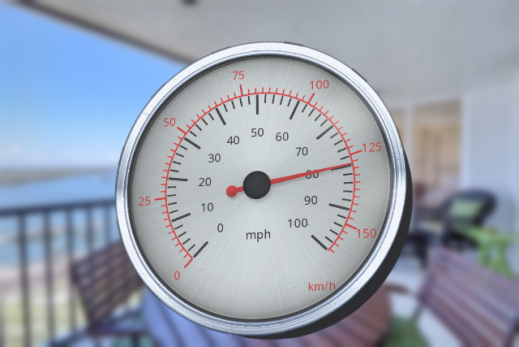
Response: **80** mph
